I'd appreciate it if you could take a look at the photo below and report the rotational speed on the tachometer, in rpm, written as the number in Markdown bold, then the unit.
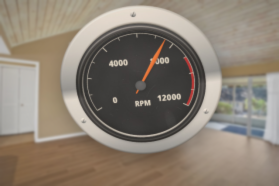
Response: **7500** rpm
